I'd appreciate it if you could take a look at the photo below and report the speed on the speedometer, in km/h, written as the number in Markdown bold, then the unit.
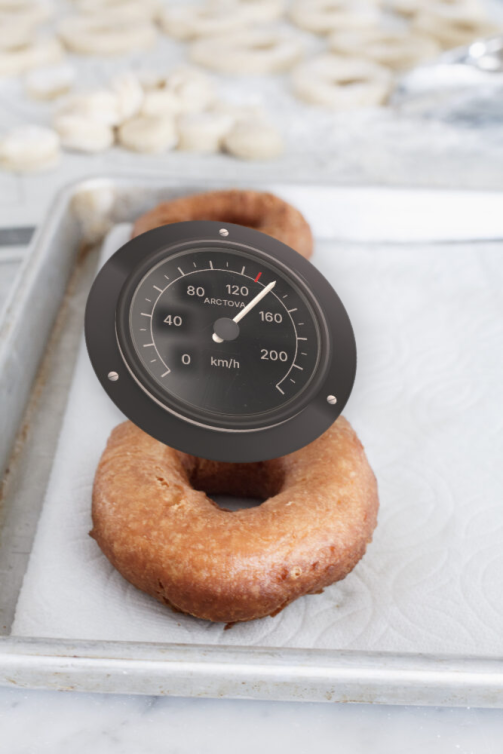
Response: **140** km/h
